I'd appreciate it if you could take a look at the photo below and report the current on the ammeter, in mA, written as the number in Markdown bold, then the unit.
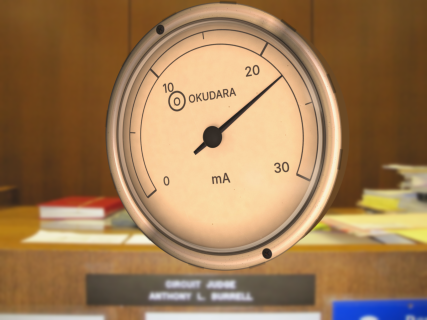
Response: **22.5** mA
